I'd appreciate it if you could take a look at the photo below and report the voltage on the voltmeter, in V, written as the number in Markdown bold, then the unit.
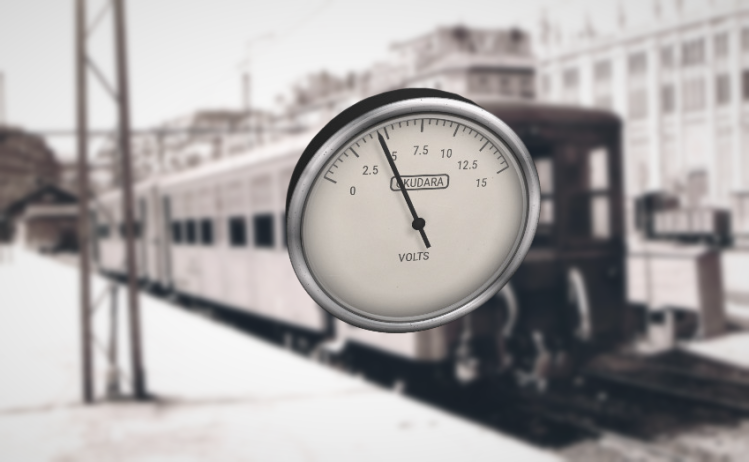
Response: **4.5** V
